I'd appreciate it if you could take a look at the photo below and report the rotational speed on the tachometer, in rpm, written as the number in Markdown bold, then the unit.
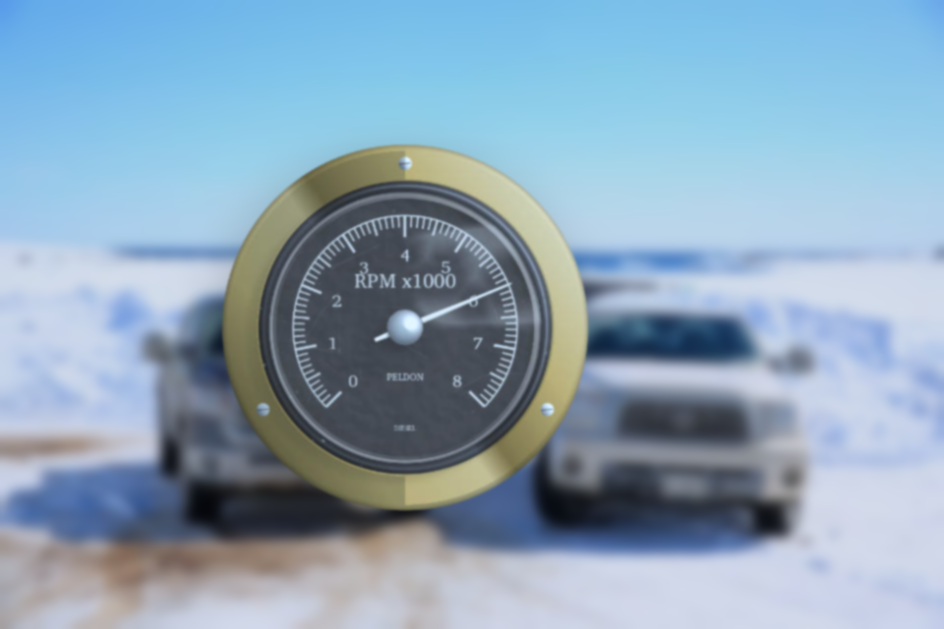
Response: **6000** rpm
